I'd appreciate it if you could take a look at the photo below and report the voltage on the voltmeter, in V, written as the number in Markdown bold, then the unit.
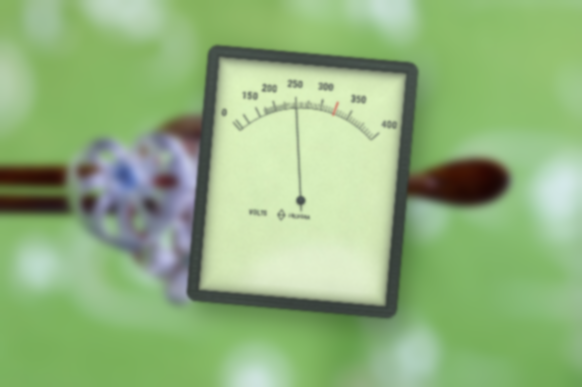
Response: **250** V
